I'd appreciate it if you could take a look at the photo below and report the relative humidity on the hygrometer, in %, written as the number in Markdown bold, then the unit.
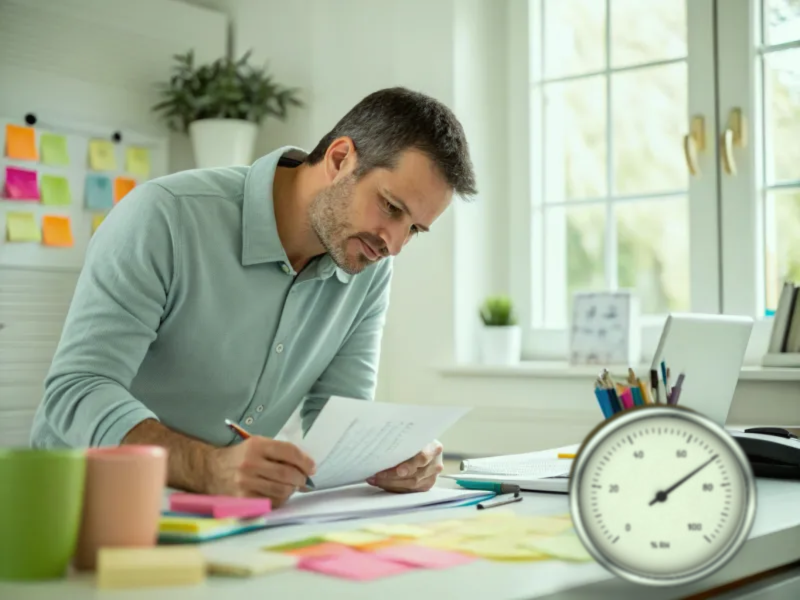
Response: **70** %
